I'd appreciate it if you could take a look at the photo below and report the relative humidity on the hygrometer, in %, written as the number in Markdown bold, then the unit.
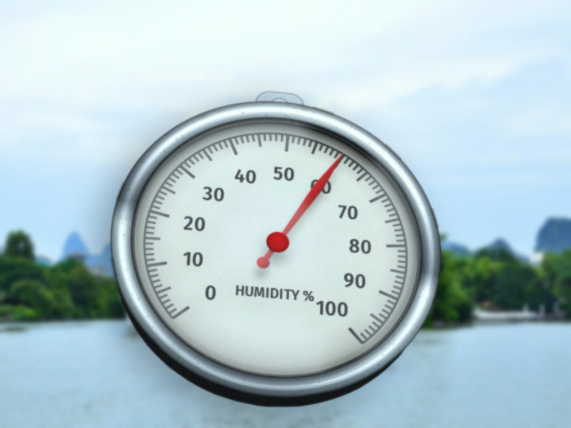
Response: **60** %
